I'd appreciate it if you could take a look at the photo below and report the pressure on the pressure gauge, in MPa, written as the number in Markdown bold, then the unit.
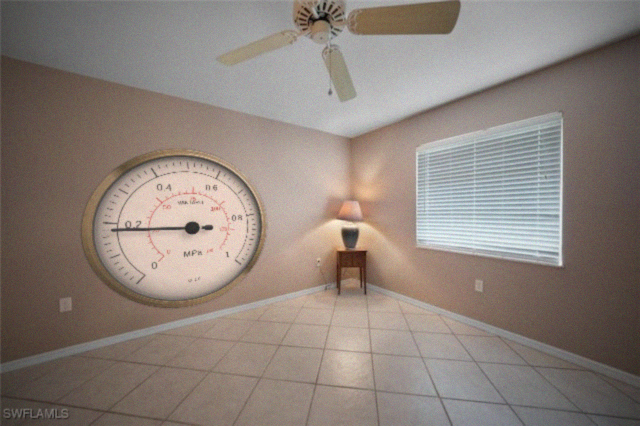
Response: **0.18** MPa
